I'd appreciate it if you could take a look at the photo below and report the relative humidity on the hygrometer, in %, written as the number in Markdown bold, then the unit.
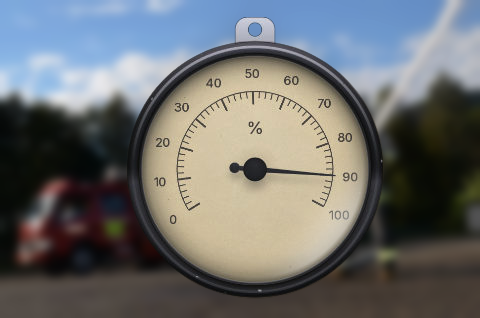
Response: **90** %
